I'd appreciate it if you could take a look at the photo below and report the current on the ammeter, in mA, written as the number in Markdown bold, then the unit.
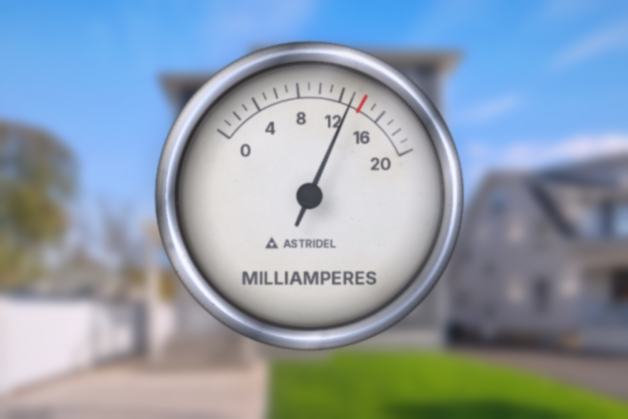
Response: **13** mA
